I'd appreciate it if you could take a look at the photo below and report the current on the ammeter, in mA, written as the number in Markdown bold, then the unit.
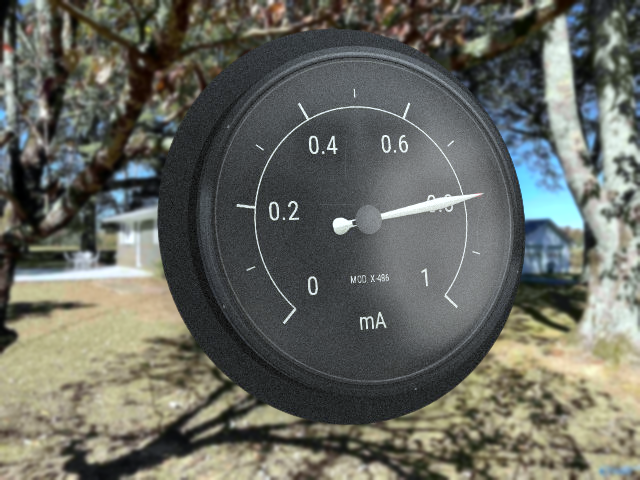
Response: **0.8** mA
